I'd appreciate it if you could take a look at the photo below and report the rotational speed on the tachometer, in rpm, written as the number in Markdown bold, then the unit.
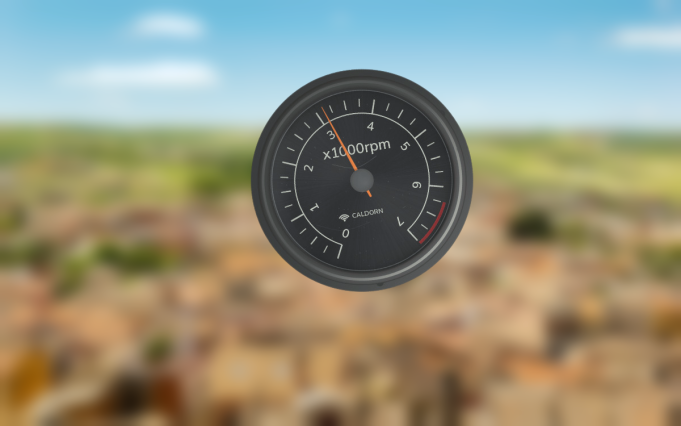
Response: **3125** rpm
